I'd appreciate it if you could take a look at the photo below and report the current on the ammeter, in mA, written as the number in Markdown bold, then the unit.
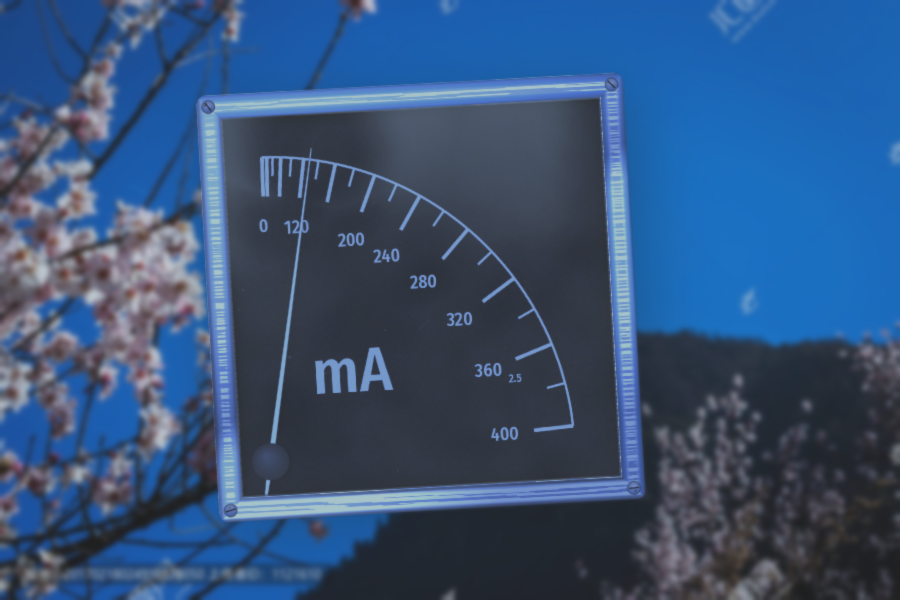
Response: **130** mA
